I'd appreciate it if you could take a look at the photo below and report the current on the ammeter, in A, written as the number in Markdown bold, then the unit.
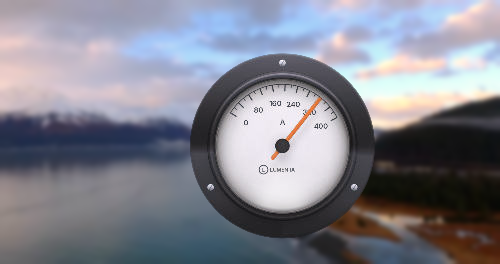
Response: **320** A
